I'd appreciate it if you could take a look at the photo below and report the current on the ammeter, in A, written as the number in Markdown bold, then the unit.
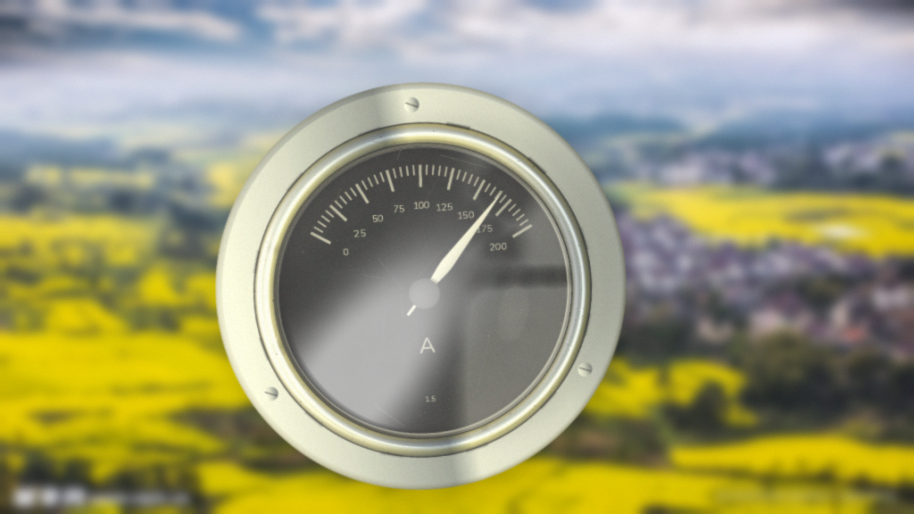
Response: **165** A
